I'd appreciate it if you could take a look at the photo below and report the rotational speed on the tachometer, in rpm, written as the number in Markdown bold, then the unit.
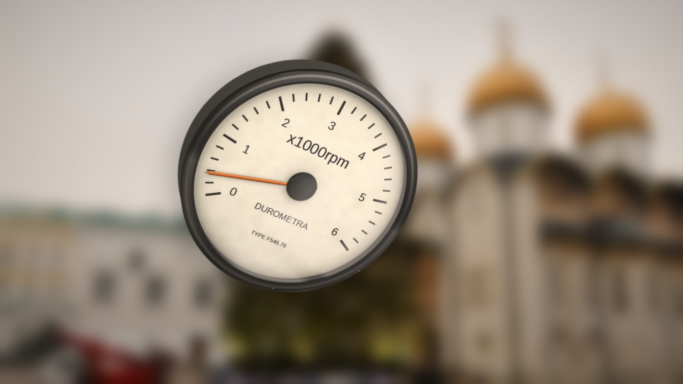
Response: **400** rpm
